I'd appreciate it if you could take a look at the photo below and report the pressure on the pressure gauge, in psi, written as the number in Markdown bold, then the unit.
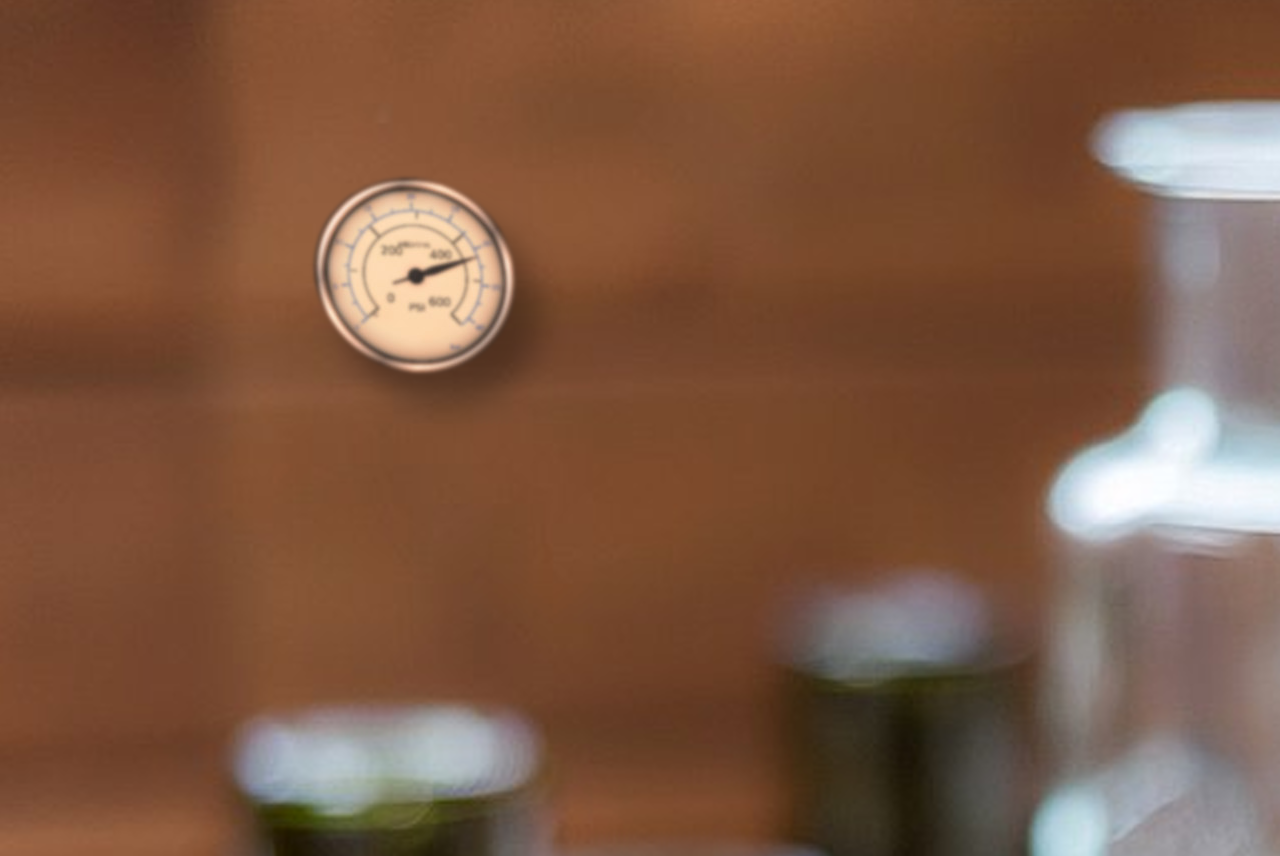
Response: **450** psi
